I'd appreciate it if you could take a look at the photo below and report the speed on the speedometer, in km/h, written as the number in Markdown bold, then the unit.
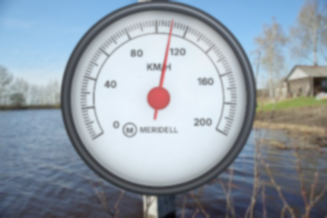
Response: **110** km/h
